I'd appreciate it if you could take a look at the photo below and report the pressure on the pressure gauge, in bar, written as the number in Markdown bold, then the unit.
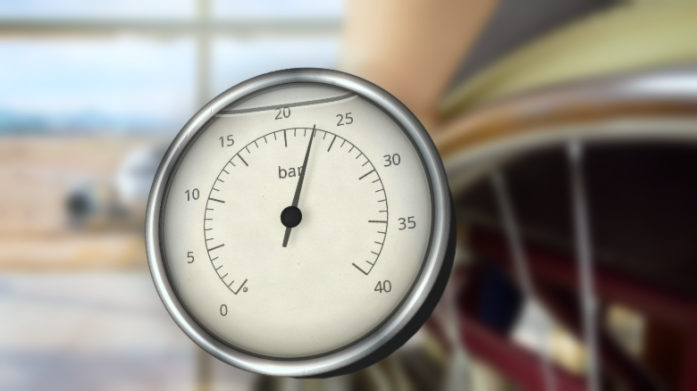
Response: **23** bar
